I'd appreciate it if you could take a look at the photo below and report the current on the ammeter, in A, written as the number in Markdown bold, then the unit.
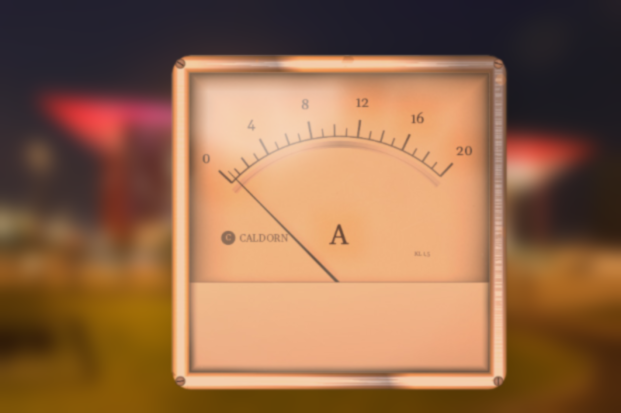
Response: **0.5** A
